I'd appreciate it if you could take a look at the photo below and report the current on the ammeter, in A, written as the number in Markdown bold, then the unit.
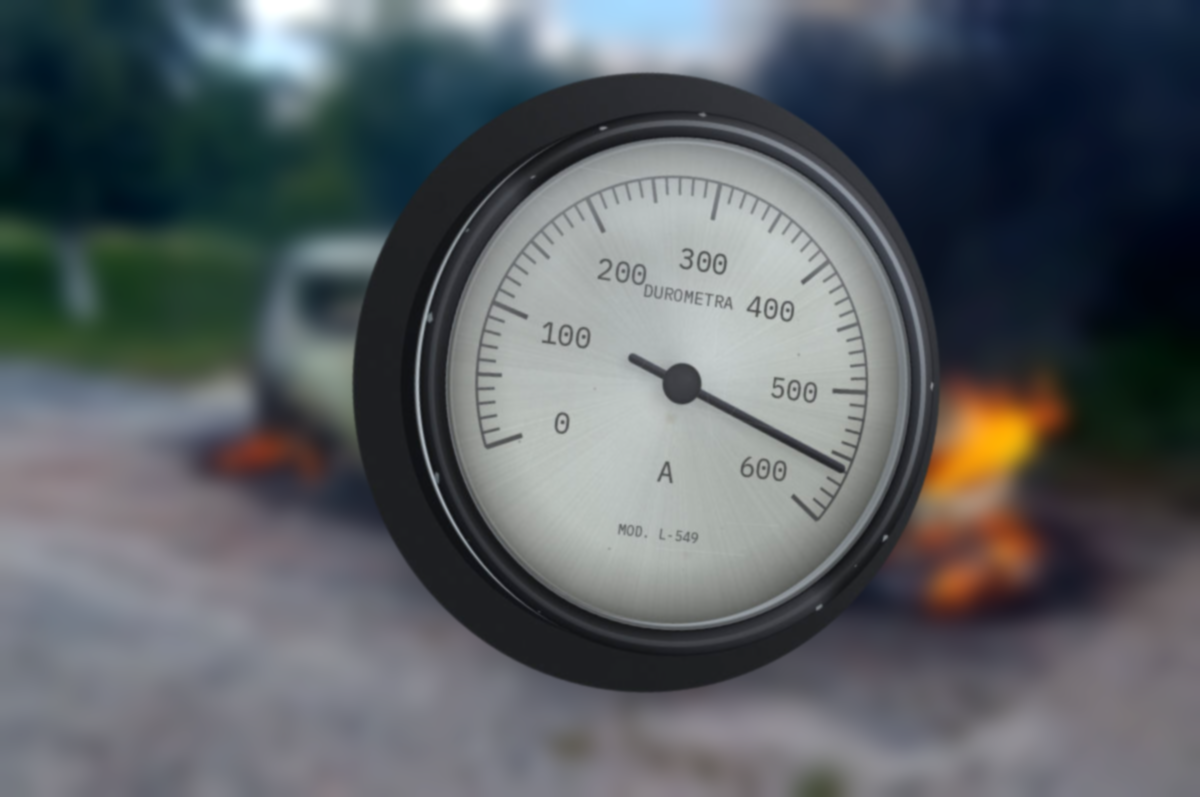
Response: **560** A
